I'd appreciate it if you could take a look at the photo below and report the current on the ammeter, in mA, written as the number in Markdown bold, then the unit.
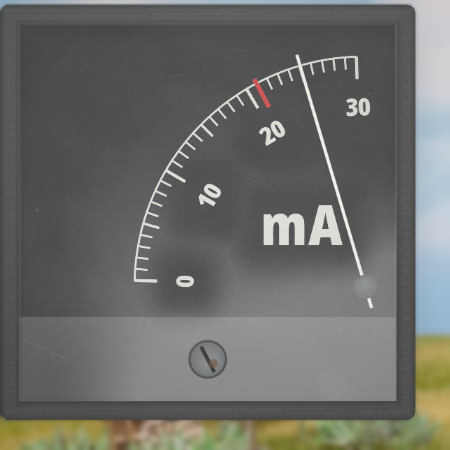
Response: **25** mA
